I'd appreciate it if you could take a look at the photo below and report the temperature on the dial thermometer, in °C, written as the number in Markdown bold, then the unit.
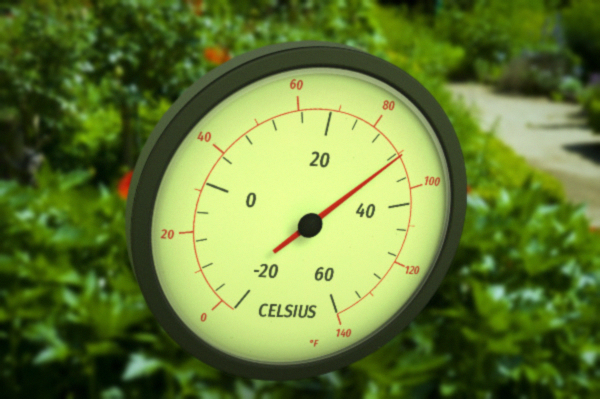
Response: **32** °C
